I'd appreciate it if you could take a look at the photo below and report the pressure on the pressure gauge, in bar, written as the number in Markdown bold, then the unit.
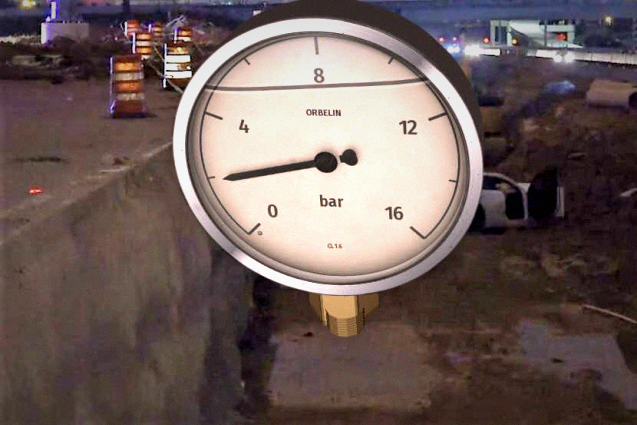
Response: **2** bar
